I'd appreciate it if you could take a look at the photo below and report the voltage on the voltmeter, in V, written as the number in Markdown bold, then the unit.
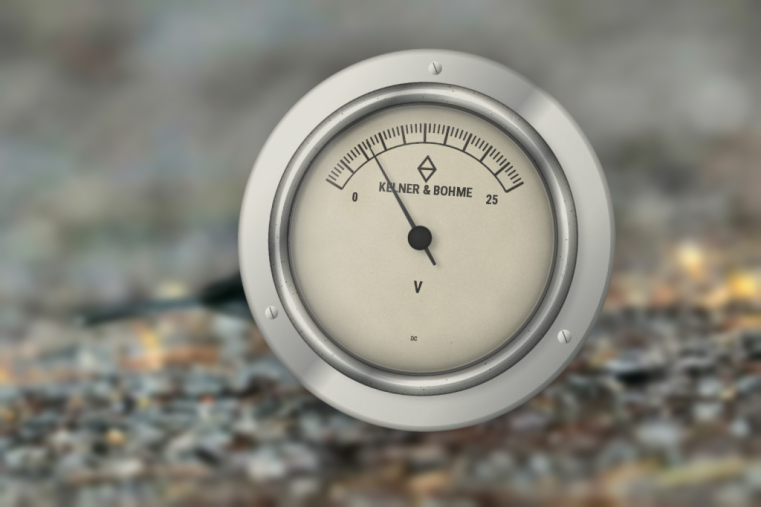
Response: **6** V
